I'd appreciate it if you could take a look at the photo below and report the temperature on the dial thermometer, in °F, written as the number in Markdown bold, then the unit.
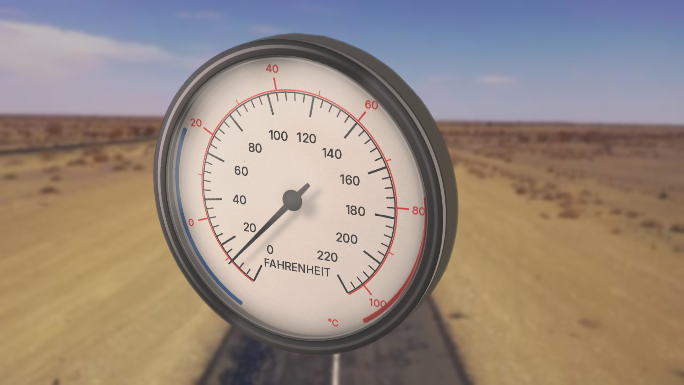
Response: **12** °F
